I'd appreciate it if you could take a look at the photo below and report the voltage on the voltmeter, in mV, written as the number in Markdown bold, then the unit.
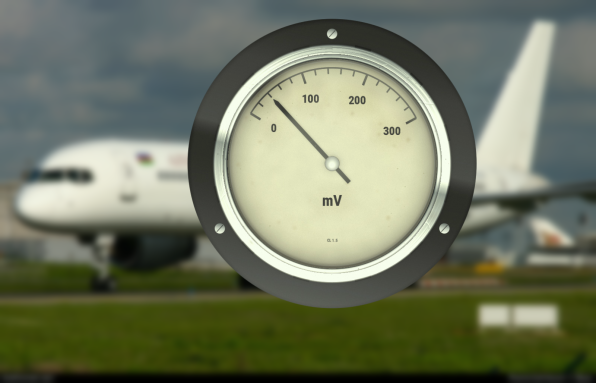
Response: **40** mV
